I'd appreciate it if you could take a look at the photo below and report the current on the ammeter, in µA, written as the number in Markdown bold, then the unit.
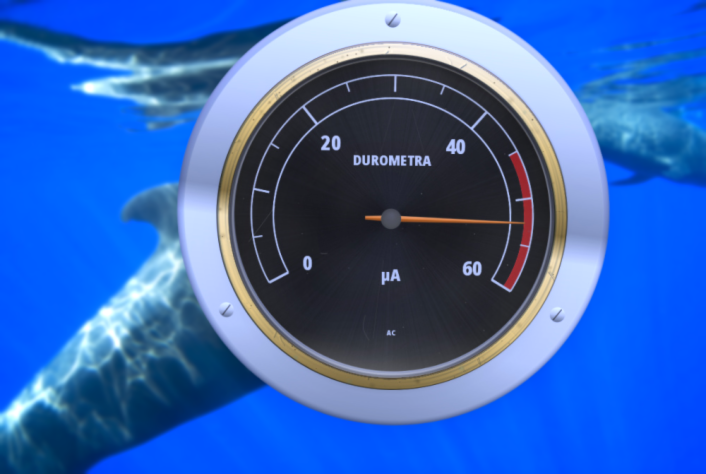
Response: **52.5** µA
